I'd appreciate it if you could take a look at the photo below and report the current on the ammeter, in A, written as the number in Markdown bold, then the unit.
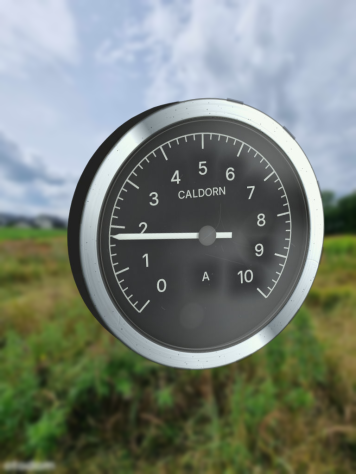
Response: **1.8** A
